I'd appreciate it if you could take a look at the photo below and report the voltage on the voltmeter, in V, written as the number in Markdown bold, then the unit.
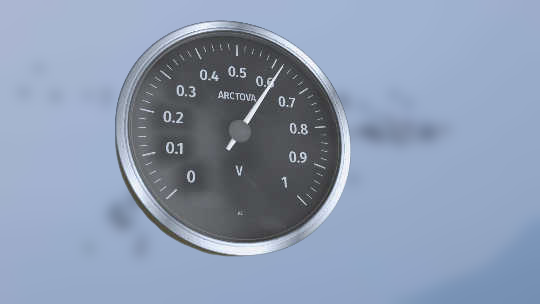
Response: **0.62** V
